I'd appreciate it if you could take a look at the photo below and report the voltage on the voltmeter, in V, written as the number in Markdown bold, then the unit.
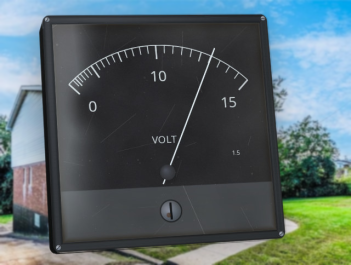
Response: **13** V
